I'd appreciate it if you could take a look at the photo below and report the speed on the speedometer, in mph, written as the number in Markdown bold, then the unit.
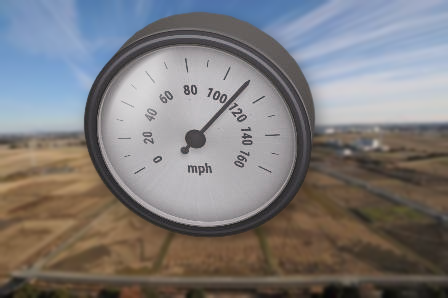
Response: **110** mph
